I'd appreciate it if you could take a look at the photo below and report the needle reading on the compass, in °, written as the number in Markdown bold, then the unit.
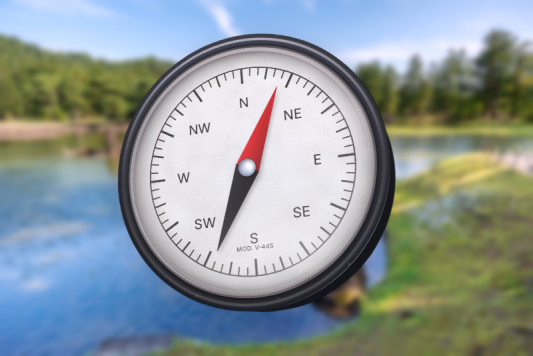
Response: **25** °
